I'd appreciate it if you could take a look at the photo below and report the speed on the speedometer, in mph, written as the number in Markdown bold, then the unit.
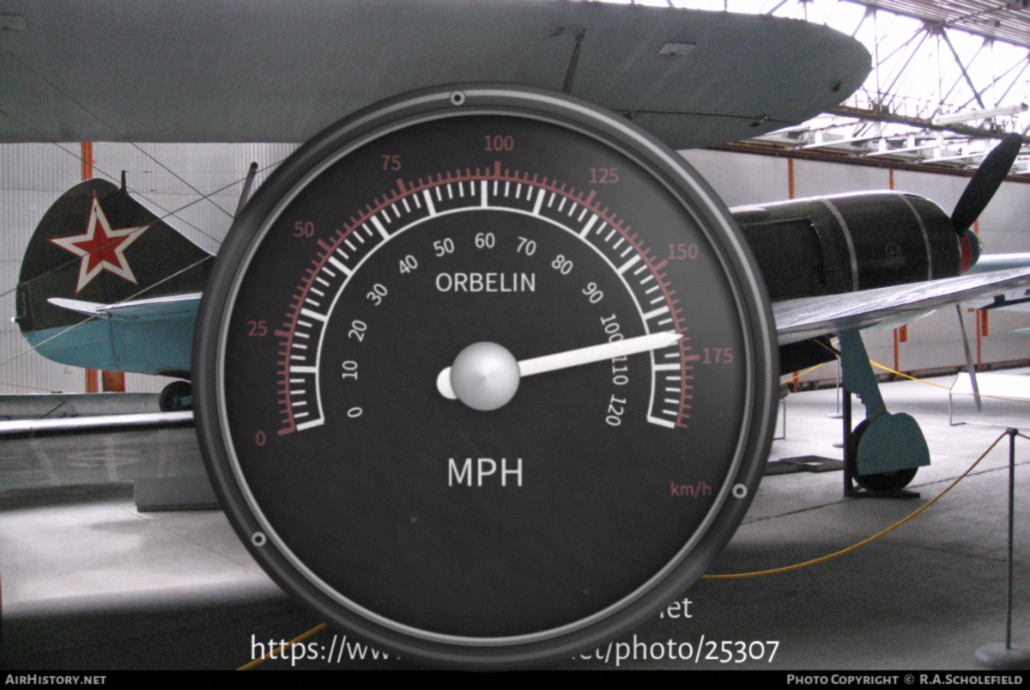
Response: **105** mph
